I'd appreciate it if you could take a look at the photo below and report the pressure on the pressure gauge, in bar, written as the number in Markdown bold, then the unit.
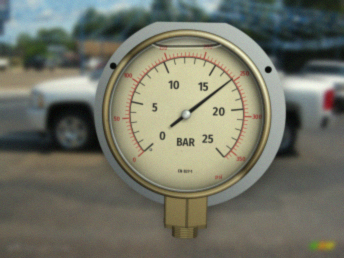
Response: **17** bar
